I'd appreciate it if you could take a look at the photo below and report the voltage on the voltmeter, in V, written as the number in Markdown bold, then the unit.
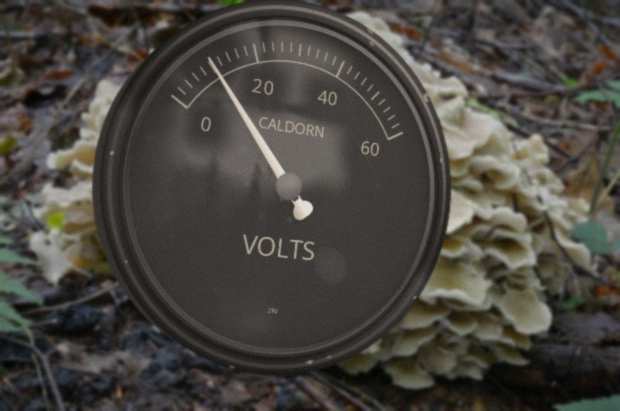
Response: **10** V
